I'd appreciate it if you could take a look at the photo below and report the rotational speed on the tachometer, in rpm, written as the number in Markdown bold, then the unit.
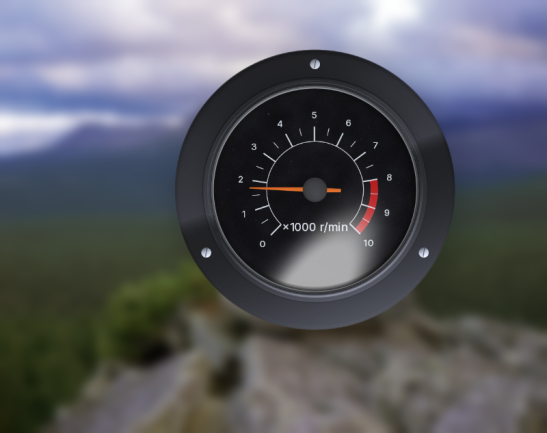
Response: **1750** rpm
